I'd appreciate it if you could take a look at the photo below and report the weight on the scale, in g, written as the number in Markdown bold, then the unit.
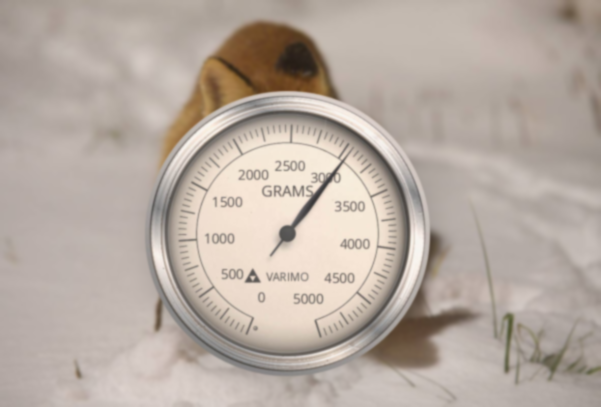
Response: **3050** g
